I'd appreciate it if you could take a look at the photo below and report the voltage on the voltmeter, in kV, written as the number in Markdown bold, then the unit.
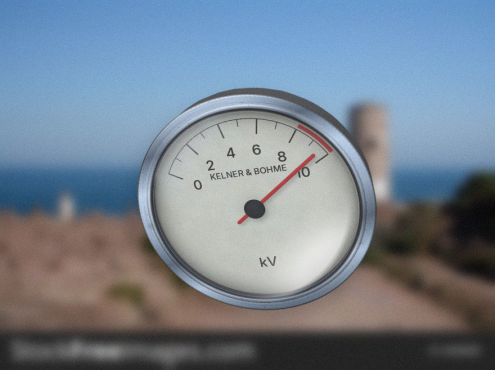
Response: **9.5** kV
